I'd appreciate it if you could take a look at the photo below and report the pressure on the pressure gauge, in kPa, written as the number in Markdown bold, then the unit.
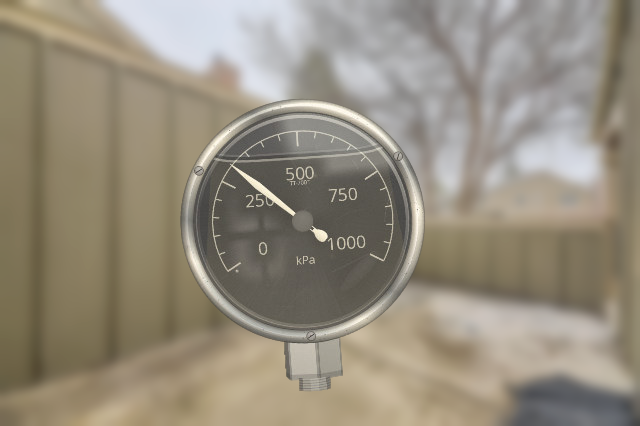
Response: **300** kPa
